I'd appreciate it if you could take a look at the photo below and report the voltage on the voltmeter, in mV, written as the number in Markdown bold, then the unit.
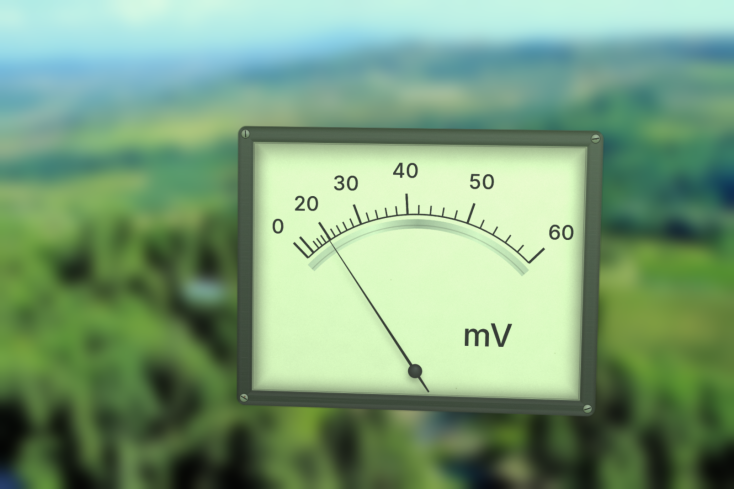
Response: **20** mV
